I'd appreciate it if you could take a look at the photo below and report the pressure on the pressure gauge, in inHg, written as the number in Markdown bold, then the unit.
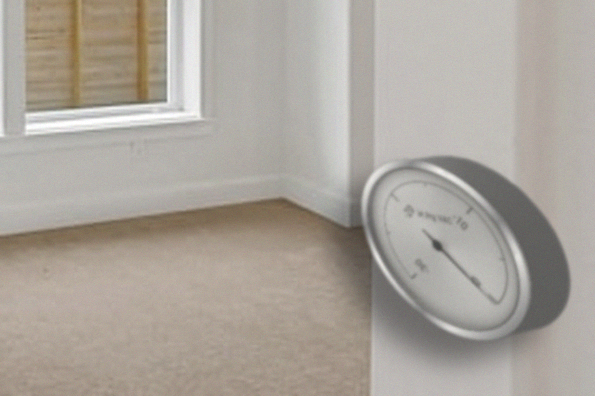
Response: **0** inHg
